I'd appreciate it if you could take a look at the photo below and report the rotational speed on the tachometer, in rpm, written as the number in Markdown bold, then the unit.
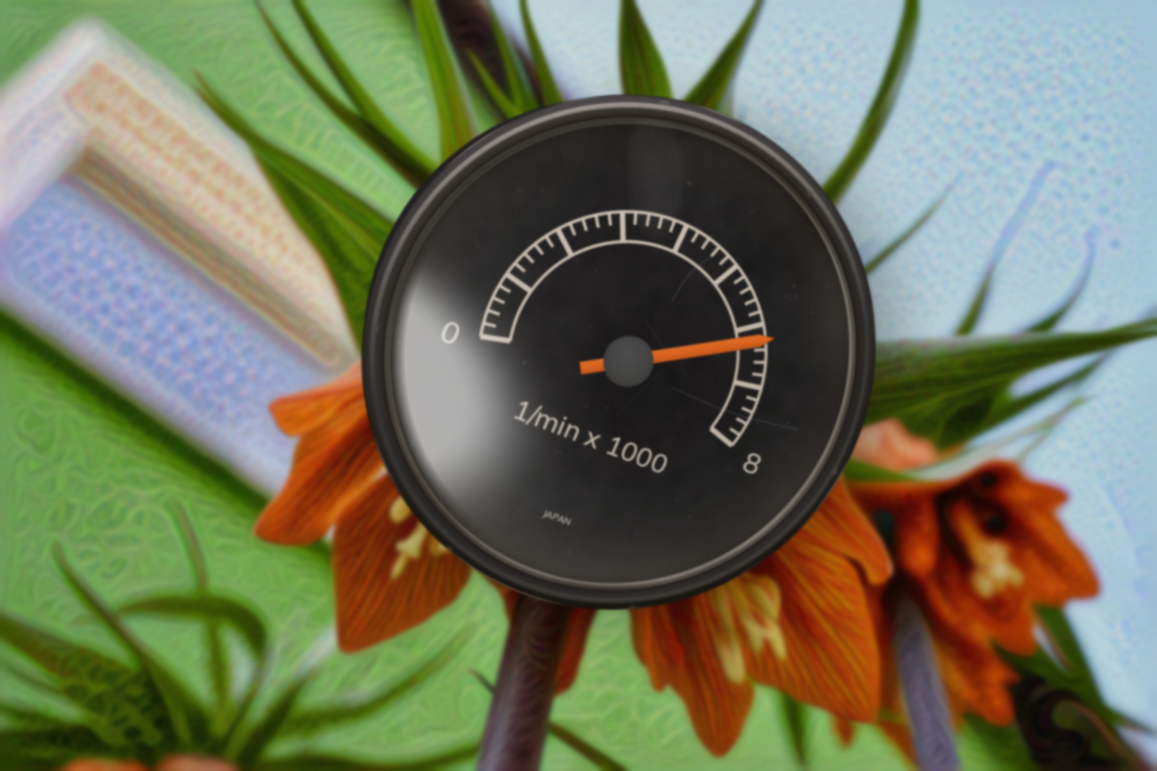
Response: **6200** rpm
